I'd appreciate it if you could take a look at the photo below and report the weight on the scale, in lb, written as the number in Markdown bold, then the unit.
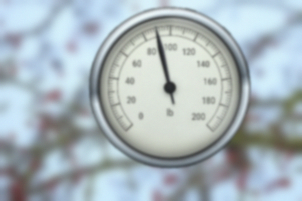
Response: **90** lb
